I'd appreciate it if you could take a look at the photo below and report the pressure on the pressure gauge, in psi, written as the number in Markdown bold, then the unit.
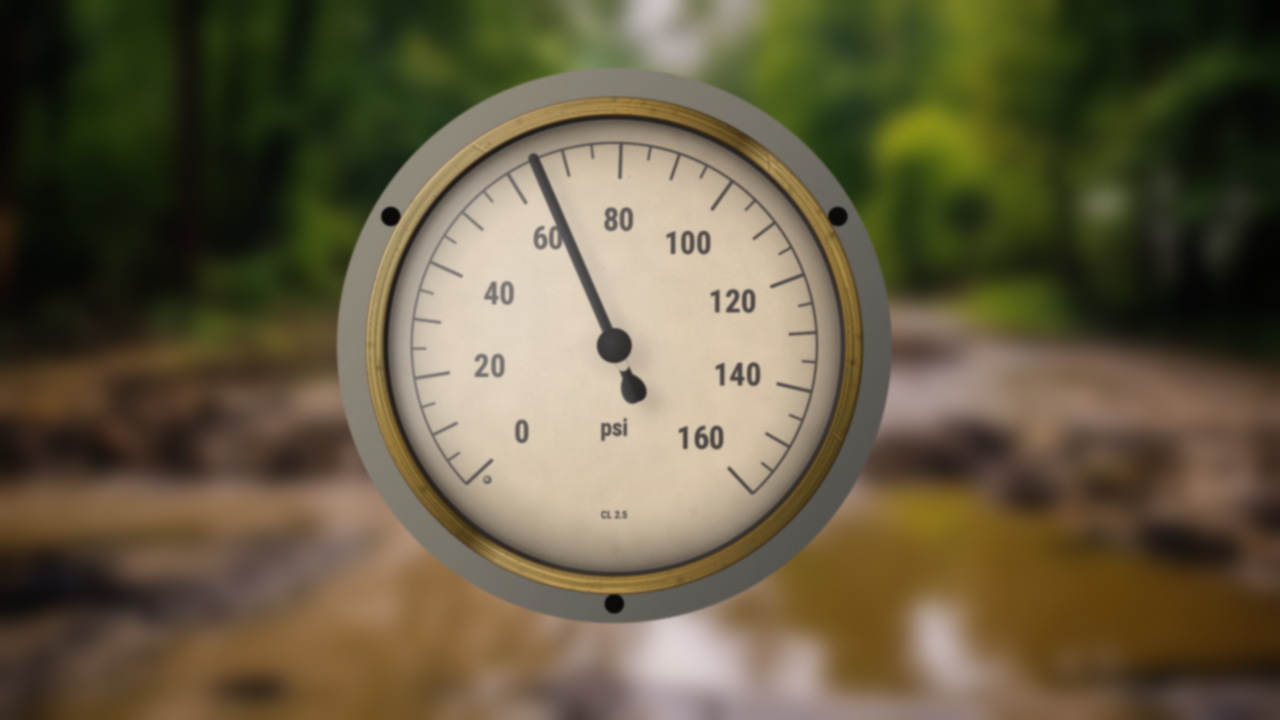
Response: **65** psi
